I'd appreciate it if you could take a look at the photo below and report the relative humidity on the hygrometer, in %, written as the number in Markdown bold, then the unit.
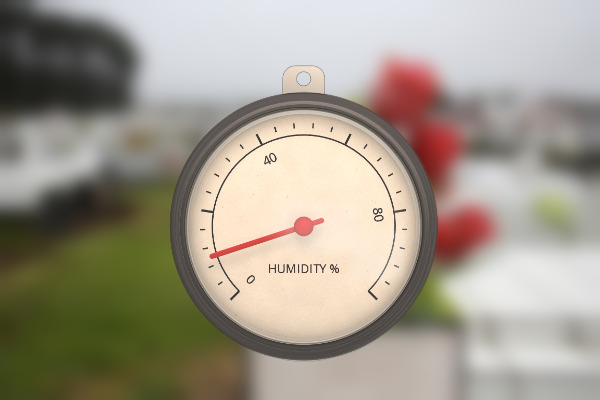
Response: **10** %
